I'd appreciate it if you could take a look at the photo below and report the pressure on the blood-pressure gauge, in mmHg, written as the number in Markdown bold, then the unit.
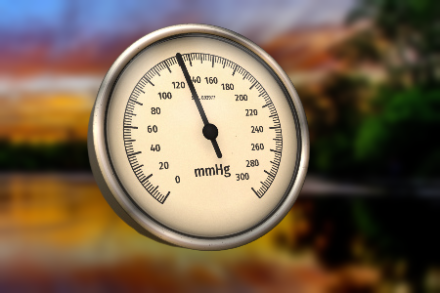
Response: **130** mmHg
